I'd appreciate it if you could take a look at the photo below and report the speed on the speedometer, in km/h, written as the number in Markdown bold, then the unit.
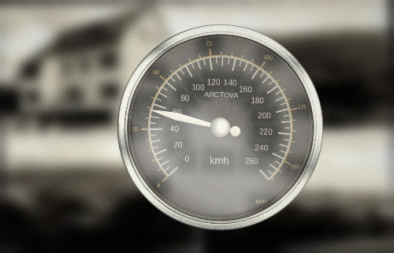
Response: **55** km/h
